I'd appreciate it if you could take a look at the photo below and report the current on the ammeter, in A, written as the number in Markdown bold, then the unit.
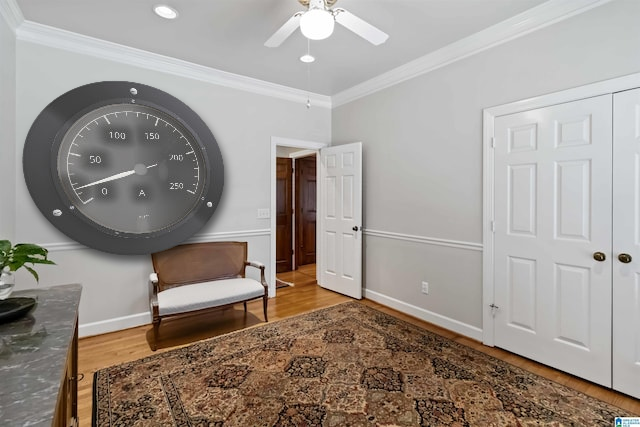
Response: **15** A
